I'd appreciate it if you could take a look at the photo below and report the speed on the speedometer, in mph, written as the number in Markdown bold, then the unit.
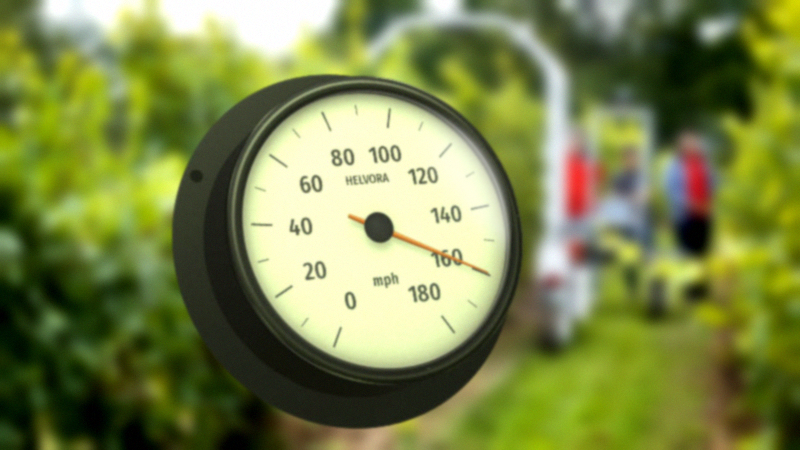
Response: **160** mph
